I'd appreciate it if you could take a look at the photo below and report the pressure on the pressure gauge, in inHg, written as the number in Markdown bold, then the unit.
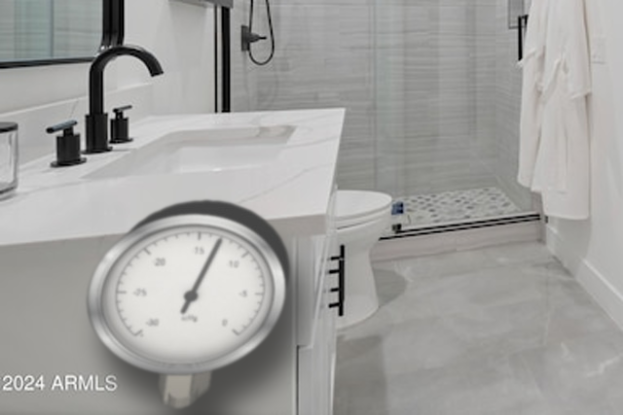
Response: **-13** inHg
